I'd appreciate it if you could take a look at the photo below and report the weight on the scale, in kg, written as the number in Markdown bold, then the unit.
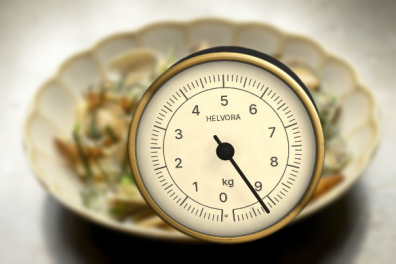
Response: **9.2** kg
